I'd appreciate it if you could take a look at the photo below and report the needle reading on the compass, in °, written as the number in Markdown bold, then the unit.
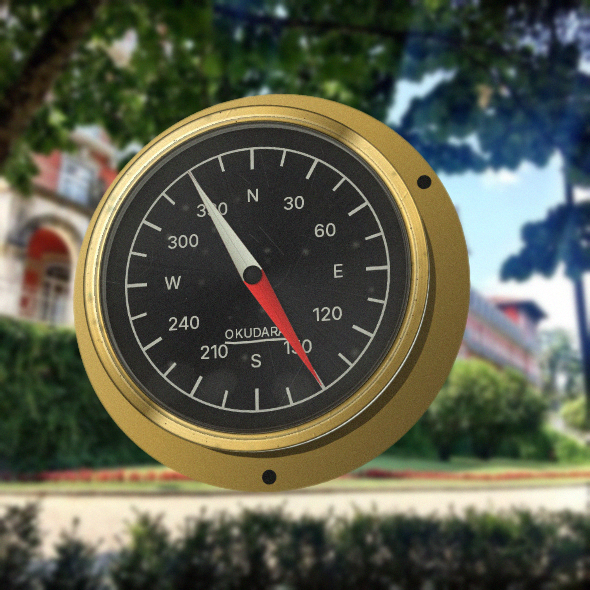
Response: **150** °
